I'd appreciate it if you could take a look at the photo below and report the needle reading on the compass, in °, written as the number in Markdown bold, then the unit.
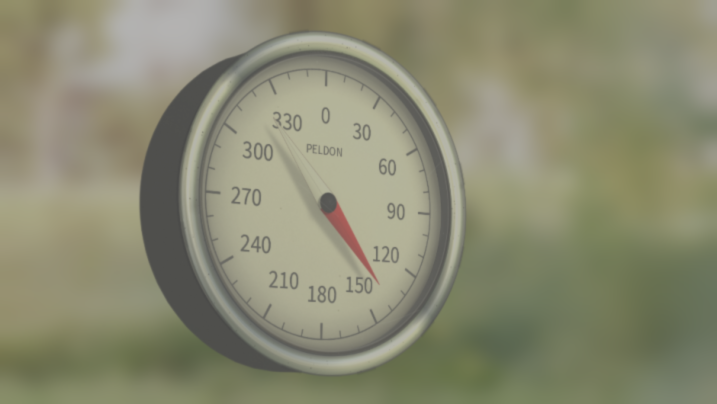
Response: **140** °
